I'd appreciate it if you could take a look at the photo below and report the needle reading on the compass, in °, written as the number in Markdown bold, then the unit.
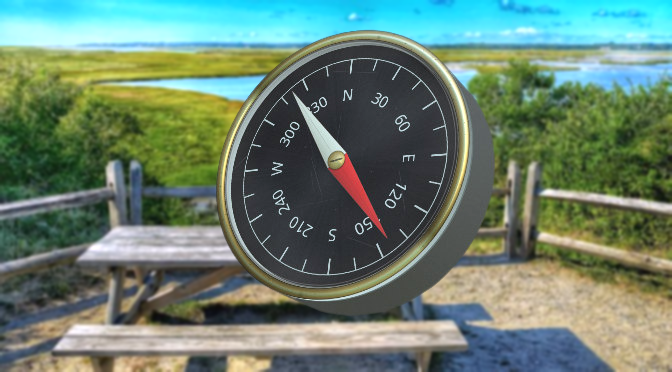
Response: **142.5** °
